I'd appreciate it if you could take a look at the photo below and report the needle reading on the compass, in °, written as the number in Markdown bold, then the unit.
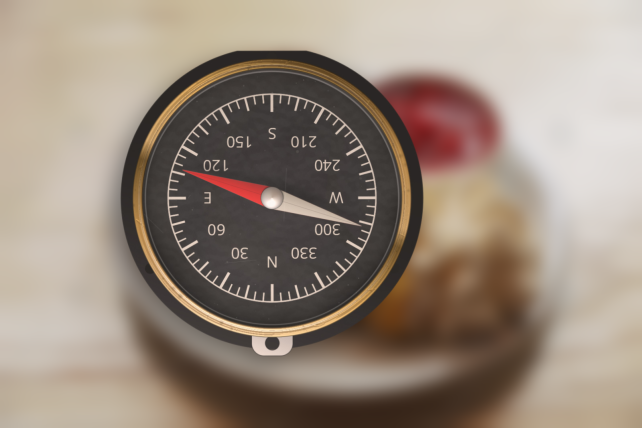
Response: **107.5** °
